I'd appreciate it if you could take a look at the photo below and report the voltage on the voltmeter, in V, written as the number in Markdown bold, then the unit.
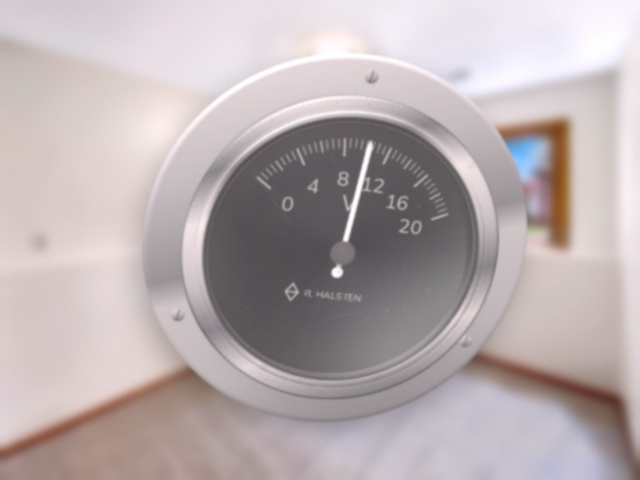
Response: **10** V
